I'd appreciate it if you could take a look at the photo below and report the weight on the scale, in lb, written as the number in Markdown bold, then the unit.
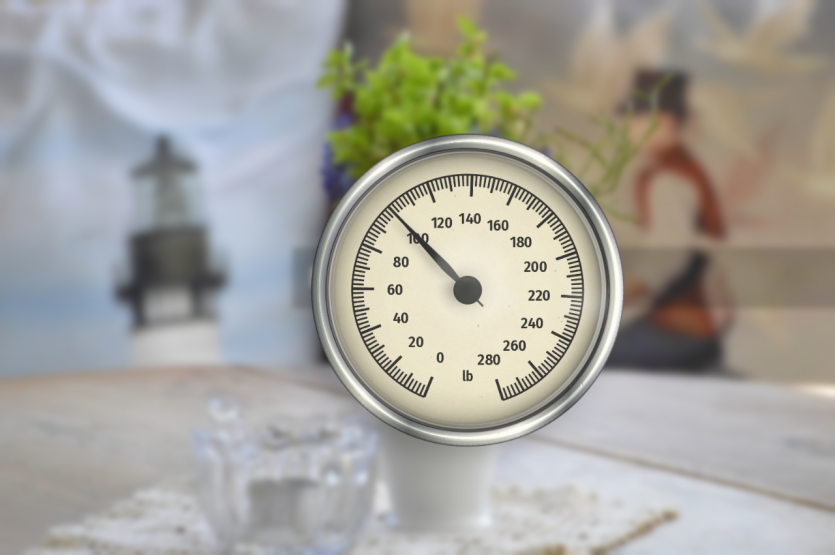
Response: **100** lb
